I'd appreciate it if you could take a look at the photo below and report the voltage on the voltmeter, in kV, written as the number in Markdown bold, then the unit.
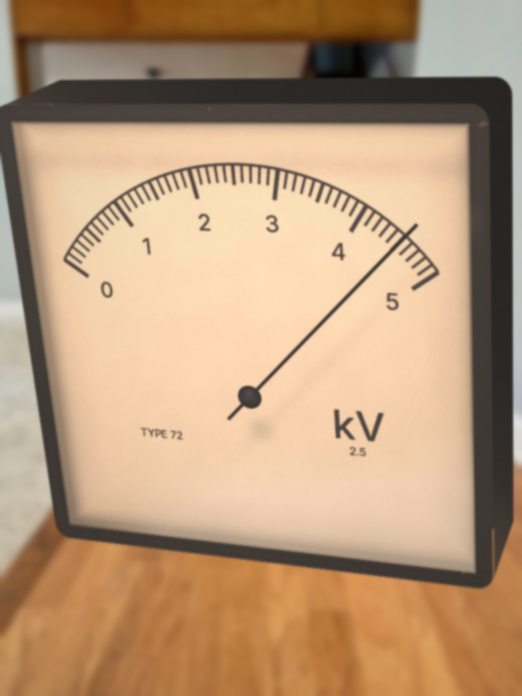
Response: **4.5** kV
